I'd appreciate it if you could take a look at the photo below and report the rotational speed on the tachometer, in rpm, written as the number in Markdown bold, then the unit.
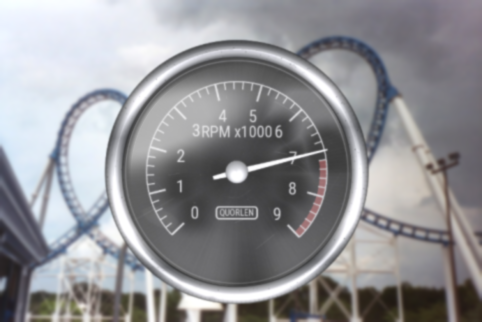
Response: **7000** rpm
